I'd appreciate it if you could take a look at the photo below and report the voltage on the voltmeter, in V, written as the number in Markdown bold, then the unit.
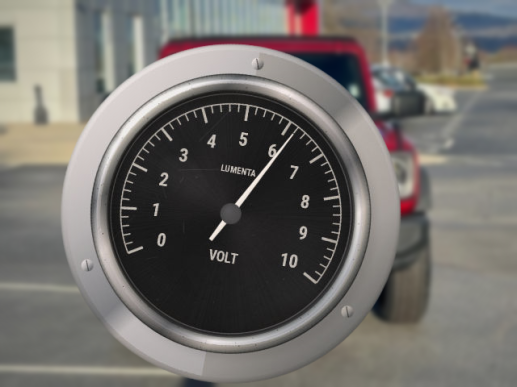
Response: **6.2** V
